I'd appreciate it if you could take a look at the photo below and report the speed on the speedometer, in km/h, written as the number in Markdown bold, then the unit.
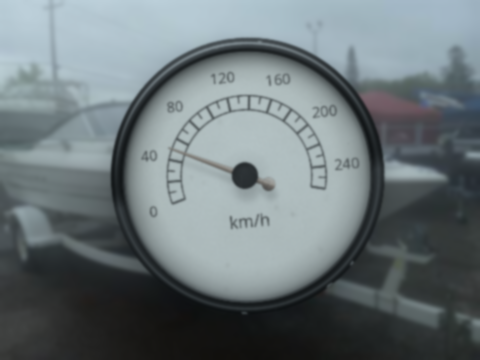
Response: **50** km/h
